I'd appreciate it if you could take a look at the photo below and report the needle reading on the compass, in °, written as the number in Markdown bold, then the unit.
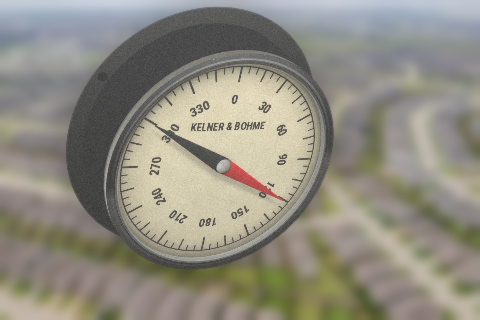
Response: **120** °
